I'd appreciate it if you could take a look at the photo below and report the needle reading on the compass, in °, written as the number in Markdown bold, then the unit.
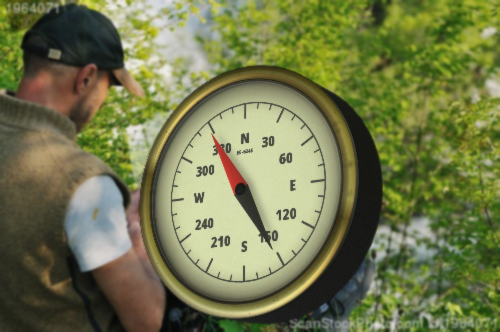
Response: **330** °
